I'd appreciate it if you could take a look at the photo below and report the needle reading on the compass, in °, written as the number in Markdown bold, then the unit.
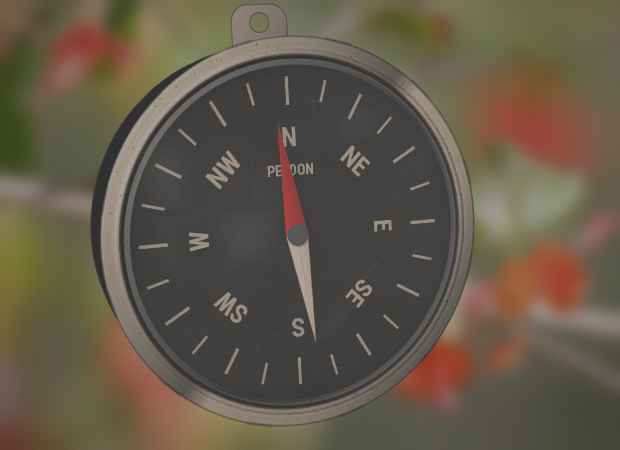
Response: **352.5** °
